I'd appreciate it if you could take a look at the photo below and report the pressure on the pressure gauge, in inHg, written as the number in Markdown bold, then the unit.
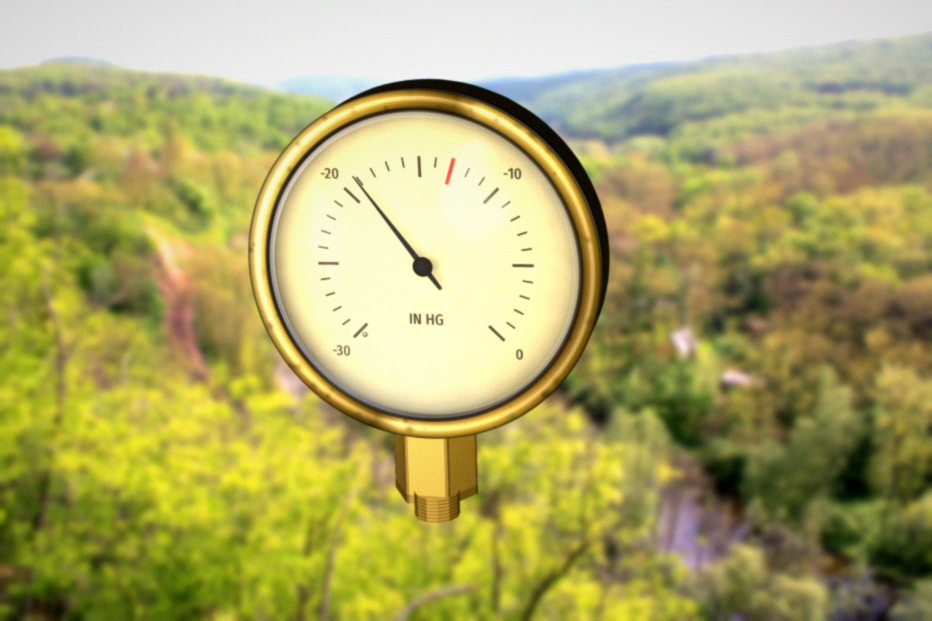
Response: **-19** inHg
